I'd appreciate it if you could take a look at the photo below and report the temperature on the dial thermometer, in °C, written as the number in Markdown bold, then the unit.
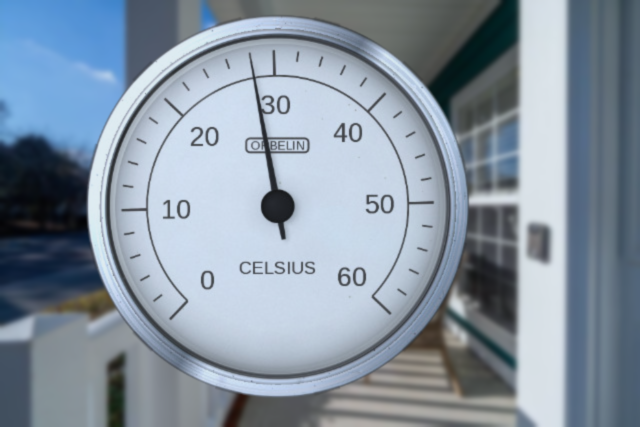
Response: **28** °C
